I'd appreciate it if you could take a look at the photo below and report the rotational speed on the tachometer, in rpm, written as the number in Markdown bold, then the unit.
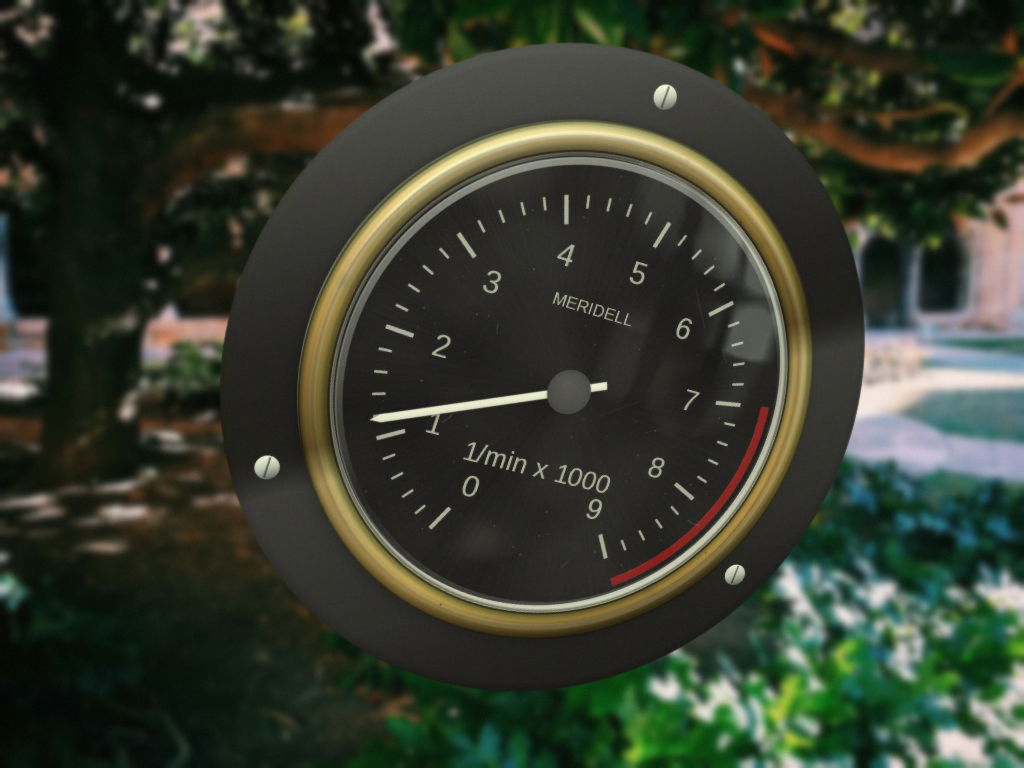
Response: **1200** rpm
